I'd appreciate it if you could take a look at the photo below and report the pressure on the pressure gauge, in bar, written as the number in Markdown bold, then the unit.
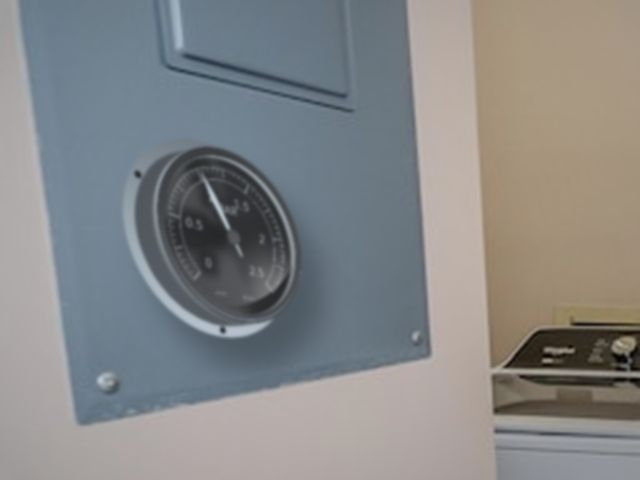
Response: **1** bar
